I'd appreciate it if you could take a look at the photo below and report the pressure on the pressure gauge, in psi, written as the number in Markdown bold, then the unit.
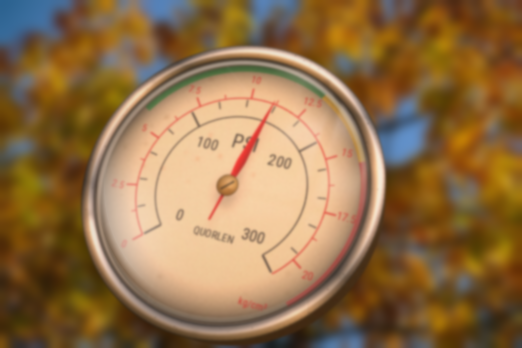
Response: **160** psi
